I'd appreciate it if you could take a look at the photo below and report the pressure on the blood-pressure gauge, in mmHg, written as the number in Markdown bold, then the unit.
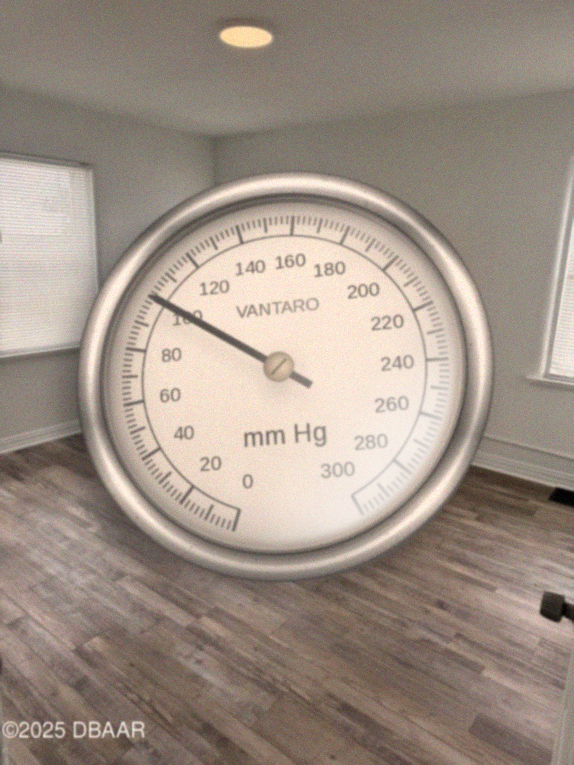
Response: **100** mmHg
